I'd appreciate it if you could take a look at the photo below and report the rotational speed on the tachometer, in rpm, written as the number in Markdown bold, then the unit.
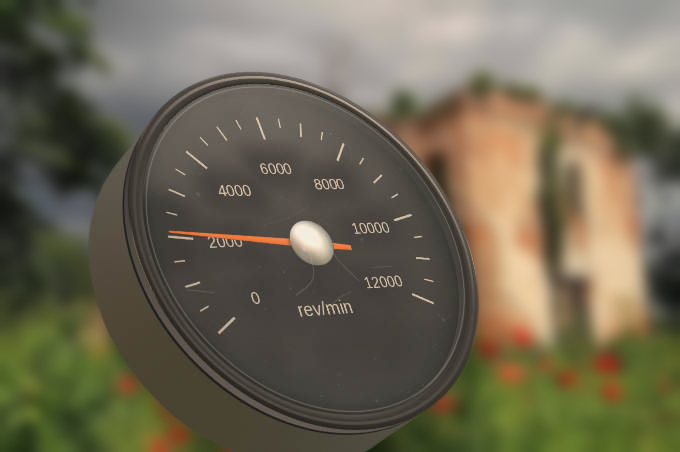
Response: **2000** rpm
